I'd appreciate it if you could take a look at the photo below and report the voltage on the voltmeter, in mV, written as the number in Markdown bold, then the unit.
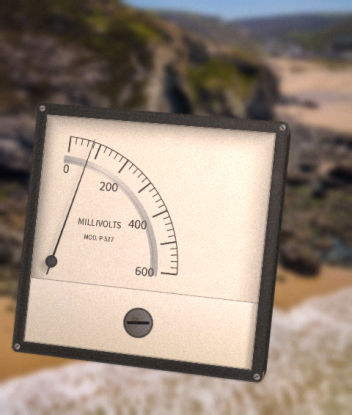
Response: **80** mV
